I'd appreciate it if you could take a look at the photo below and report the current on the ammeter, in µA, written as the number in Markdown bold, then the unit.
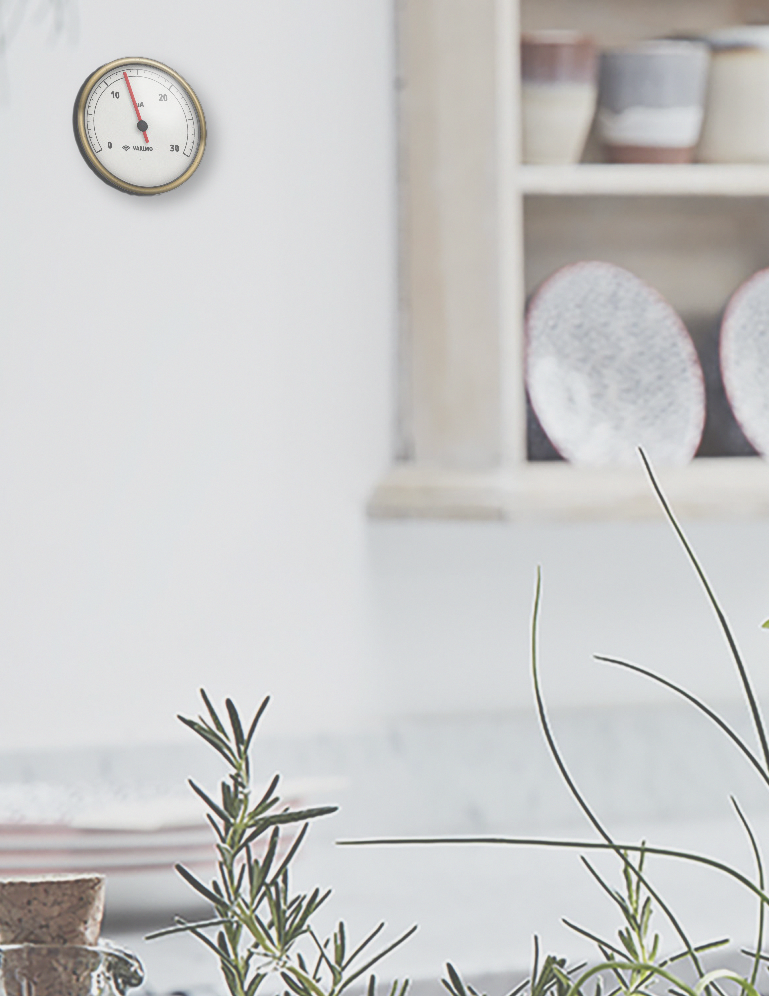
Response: **13** µA
